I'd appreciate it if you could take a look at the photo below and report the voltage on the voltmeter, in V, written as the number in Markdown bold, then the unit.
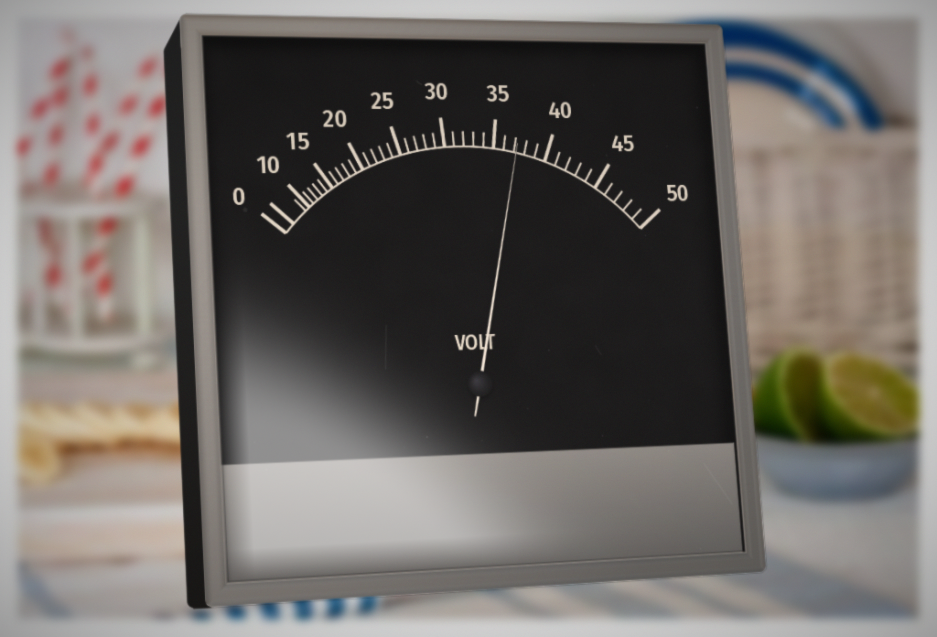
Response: **37** V
